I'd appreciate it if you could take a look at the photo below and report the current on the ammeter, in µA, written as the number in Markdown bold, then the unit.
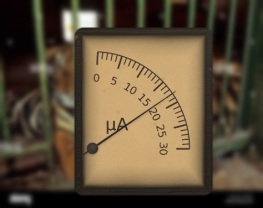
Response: **18** µA
